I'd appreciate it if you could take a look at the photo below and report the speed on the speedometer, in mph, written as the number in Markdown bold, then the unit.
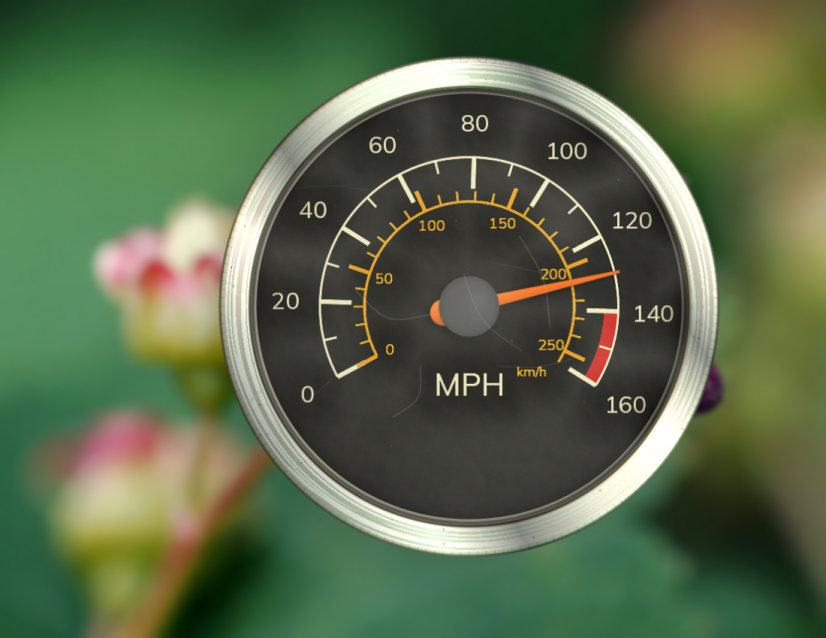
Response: **130** mph
